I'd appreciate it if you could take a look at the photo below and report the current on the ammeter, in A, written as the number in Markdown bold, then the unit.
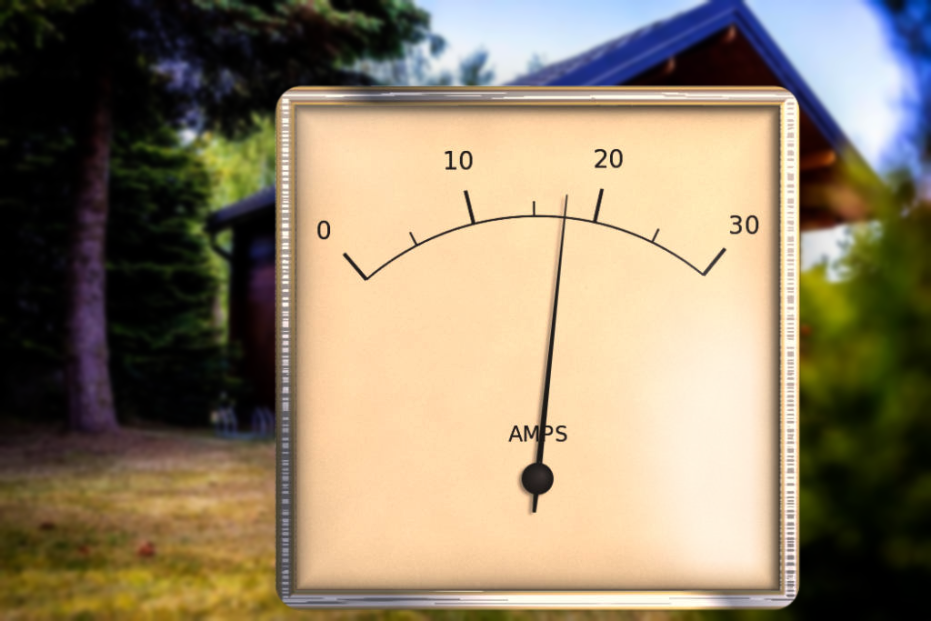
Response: **17.5** A
